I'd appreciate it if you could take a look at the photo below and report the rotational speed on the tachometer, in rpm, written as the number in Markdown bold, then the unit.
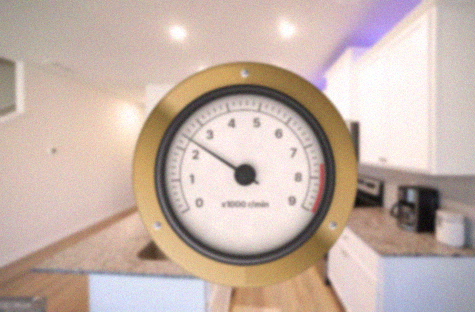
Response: **2400** rpm
